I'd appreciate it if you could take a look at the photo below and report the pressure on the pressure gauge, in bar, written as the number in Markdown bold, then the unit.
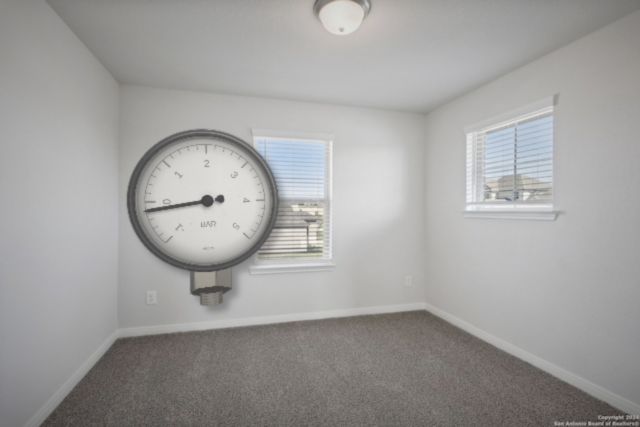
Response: **-0.2** bar
